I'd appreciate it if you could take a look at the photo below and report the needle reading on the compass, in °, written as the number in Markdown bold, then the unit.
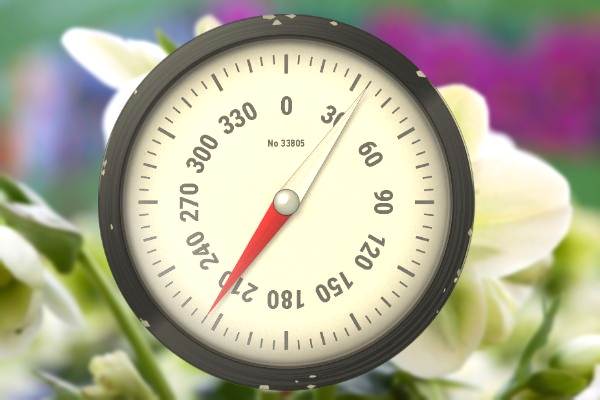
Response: **215** °
